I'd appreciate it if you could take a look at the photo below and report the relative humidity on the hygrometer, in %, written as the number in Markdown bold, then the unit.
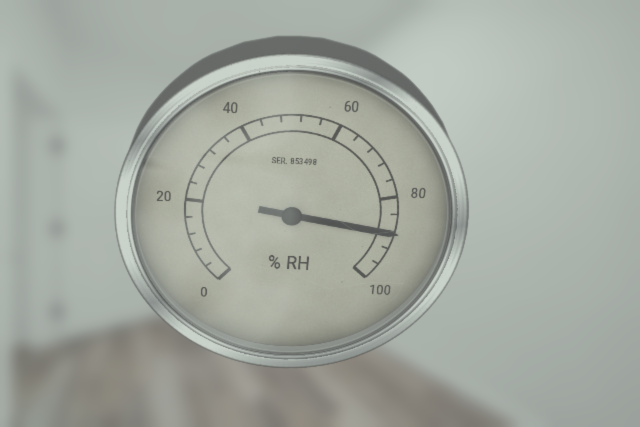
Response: **88** %
